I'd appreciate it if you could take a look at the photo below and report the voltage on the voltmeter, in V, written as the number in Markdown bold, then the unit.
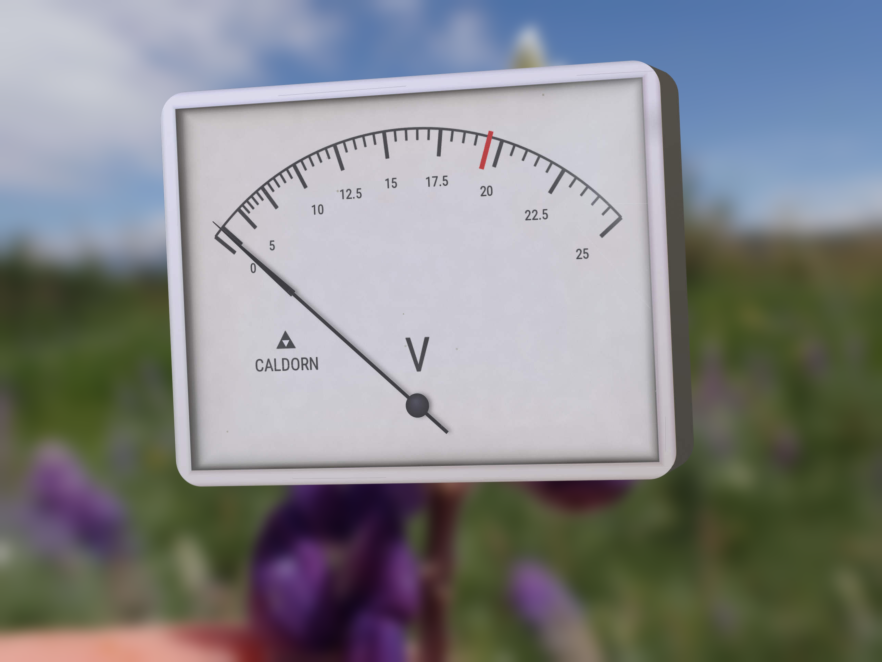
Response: **2.5** V
